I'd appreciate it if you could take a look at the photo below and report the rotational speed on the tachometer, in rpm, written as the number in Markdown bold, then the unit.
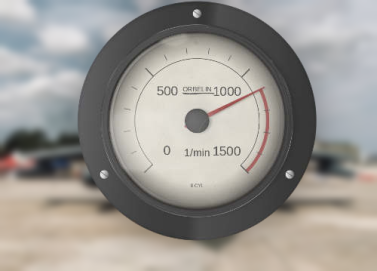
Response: **1100** rpm
